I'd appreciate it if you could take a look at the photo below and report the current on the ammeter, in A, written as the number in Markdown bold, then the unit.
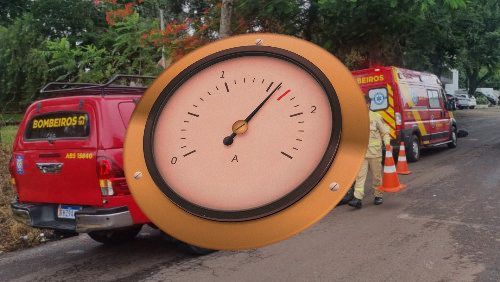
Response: **1.6** A
